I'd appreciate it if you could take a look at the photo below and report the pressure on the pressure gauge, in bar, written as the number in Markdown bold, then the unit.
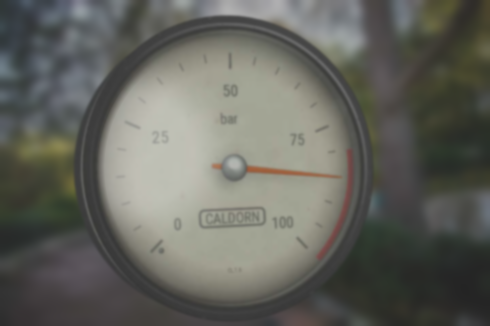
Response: **85** bar
